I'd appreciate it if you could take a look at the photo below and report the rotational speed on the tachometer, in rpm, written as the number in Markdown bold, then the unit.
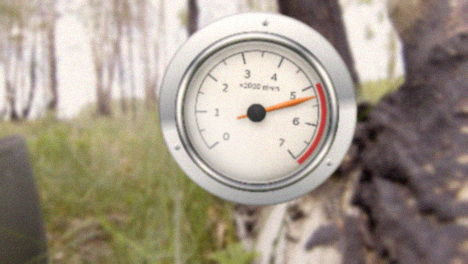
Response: **5250** rpm
